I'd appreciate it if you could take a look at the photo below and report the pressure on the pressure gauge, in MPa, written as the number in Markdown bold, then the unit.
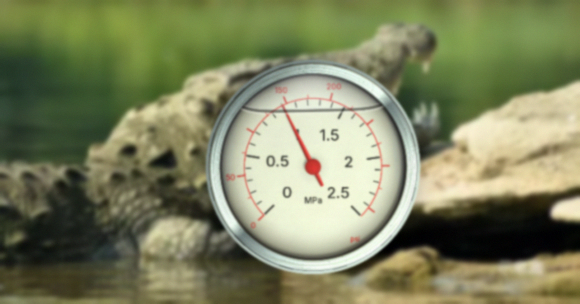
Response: **1** MPa
